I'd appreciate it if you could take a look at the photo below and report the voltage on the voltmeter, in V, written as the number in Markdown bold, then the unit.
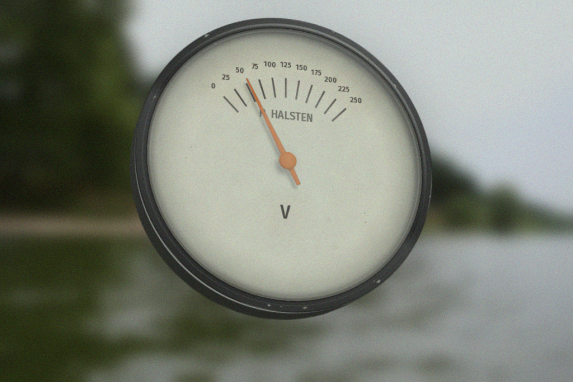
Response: **50** V
